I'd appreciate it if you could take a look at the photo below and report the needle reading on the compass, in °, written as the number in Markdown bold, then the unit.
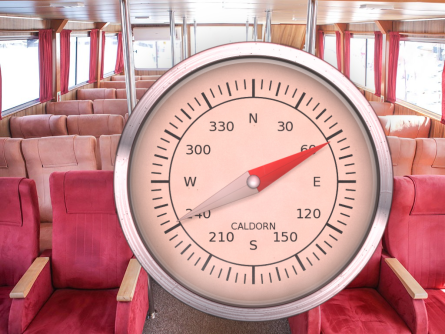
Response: **62.5** °
